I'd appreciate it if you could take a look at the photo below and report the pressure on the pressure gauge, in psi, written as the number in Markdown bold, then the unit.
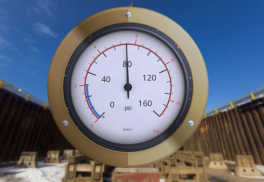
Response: **80** psi
